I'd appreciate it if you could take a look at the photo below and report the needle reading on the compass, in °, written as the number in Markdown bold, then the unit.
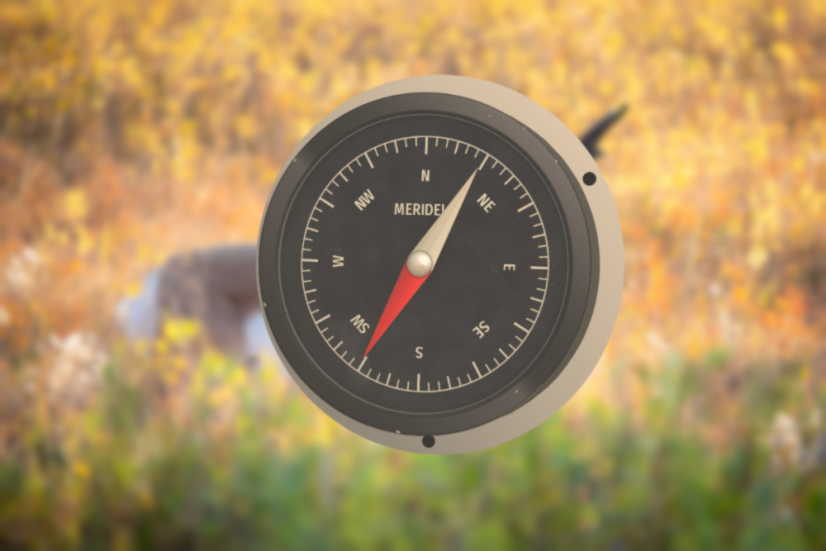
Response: **210** °
